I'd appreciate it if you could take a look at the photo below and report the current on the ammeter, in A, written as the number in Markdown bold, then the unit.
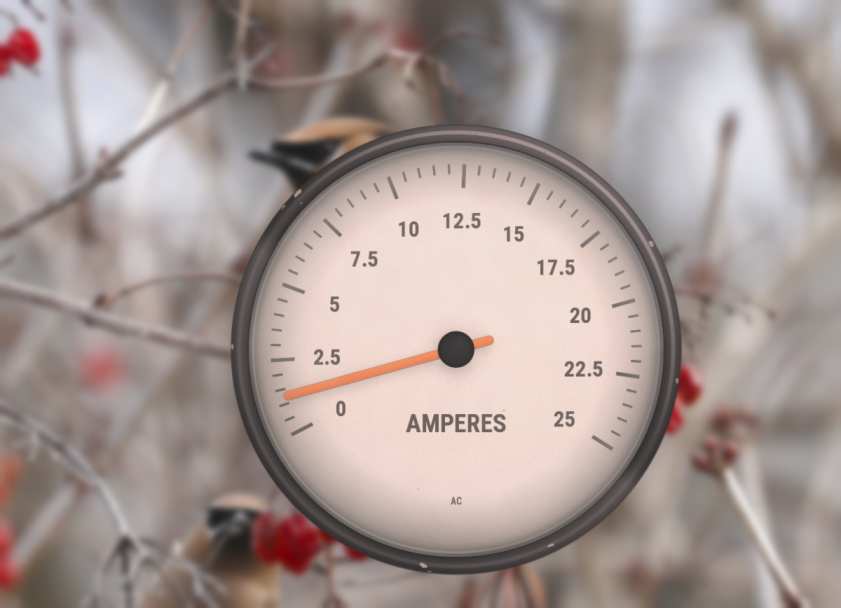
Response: **1.25** A
